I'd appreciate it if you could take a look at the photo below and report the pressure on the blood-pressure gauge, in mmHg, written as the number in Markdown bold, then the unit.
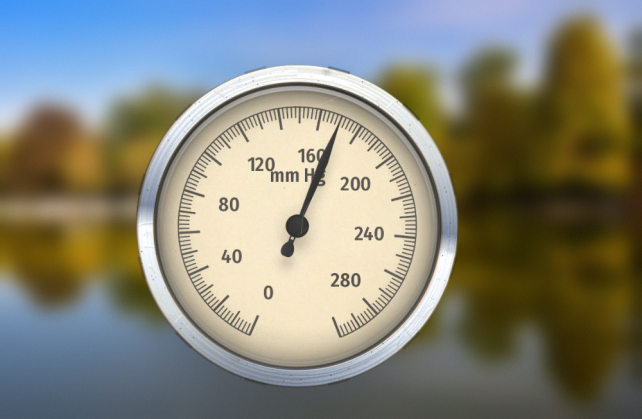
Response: **170** mmHg
